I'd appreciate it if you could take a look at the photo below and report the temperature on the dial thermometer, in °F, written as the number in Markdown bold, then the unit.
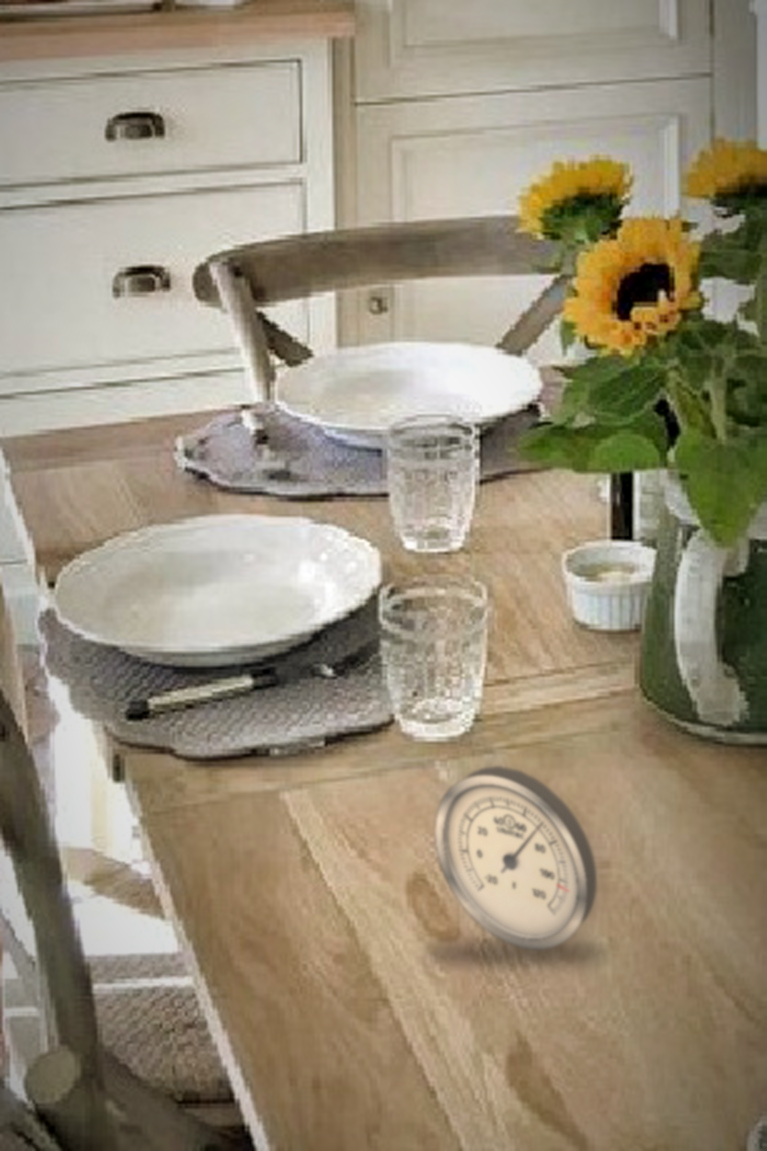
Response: **70** °F
